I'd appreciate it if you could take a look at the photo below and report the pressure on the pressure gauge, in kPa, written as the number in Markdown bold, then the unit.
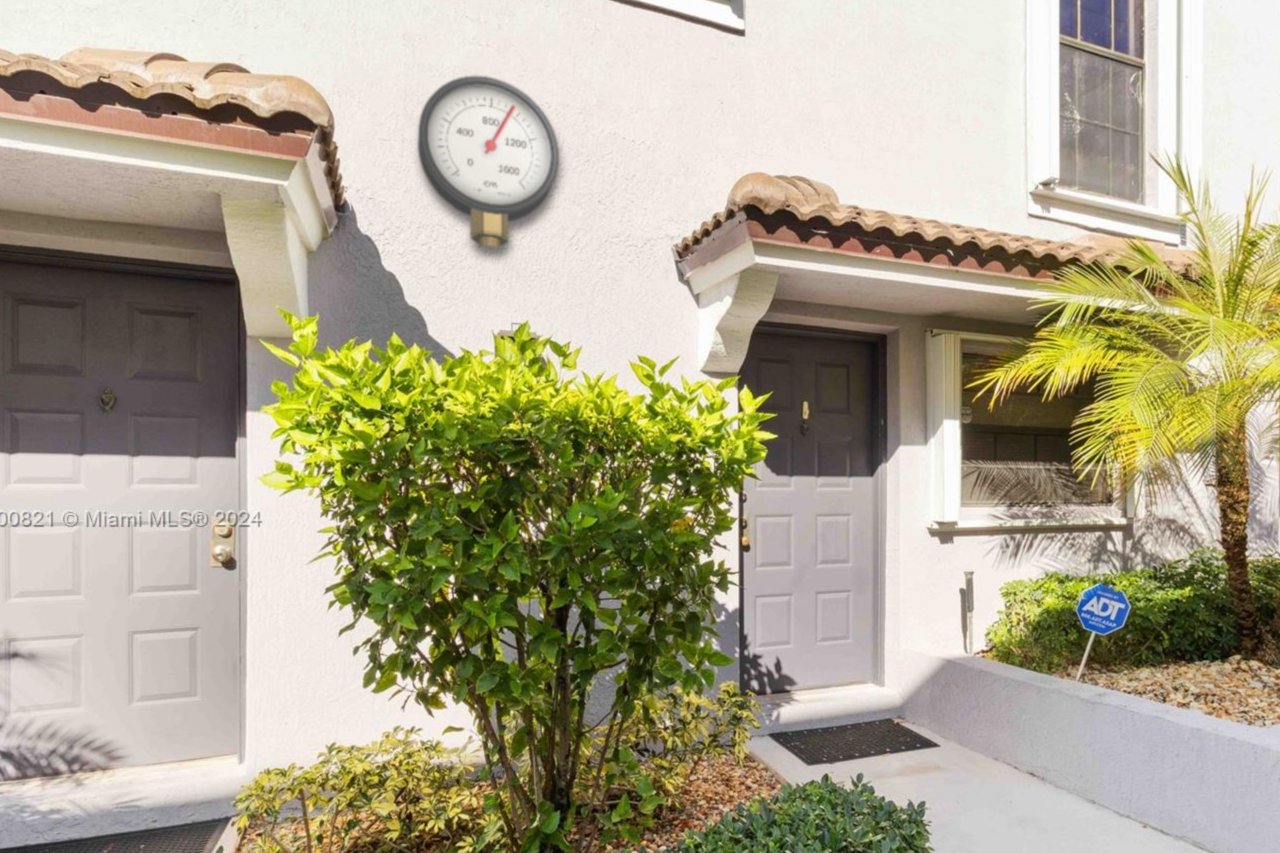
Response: **950** kPa
